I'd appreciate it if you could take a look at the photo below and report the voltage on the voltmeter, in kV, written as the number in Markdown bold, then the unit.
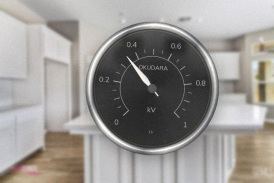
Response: **0.35** kV
